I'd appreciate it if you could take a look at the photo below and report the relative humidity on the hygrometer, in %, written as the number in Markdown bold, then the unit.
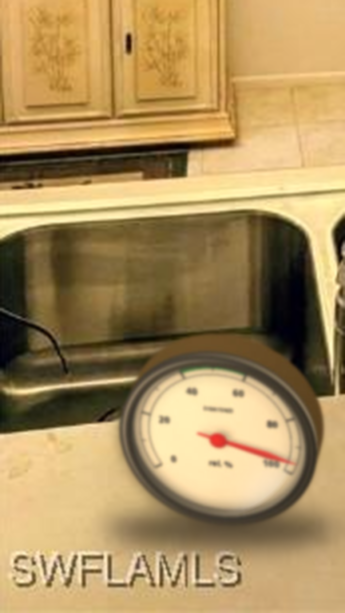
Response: **95** %
